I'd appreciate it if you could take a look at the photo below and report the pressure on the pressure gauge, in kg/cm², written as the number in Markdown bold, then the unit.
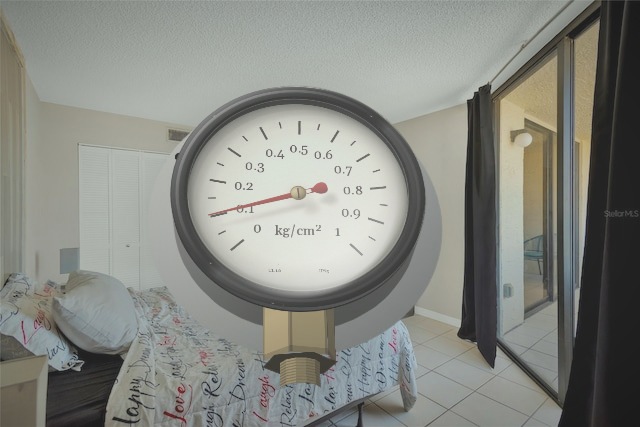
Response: **0.1** kg/cm²
